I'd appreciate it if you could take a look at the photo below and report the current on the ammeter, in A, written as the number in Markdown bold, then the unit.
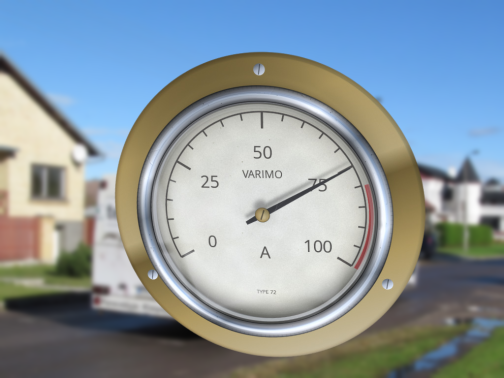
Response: **75** A
